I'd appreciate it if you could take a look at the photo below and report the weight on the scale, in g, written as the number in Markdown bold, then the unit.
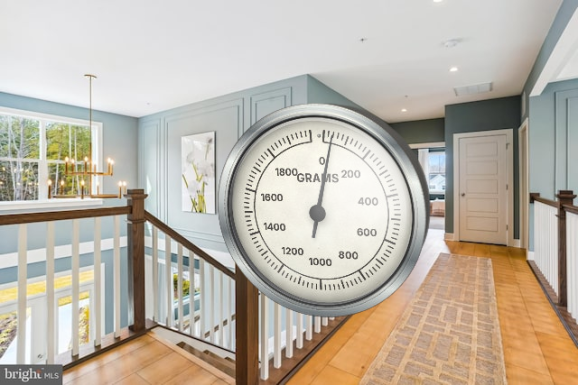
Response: **40** g
